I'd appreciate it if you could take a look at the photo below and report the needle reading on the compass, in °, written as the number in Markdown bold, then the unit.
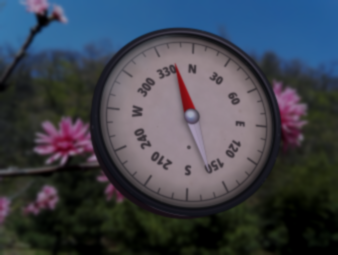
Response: **340** °
